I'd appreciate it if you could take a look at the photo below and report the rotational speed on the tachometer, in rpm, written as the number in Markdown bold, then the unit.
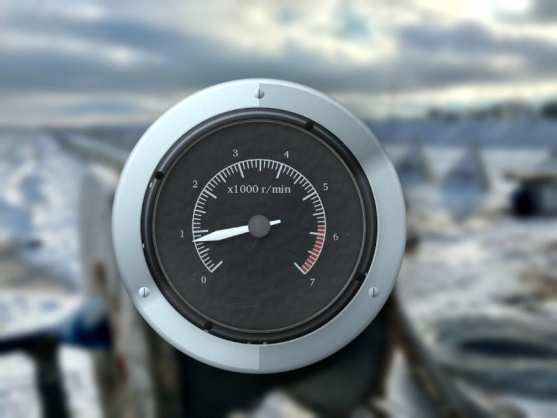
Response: **800** rpm
